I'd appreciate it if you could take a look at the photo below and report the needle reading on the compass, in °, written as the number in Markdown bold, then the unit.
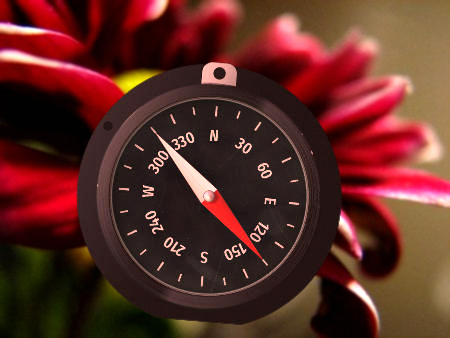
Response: **135** °
